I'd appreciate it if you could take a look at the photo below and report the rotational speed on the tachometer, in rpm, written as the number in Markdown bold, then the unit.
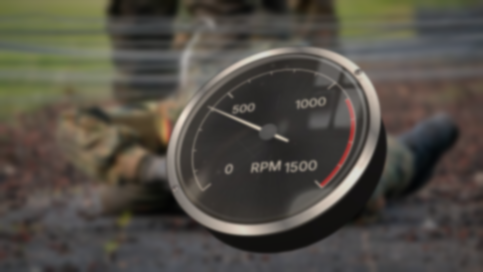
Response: **400** rpm
